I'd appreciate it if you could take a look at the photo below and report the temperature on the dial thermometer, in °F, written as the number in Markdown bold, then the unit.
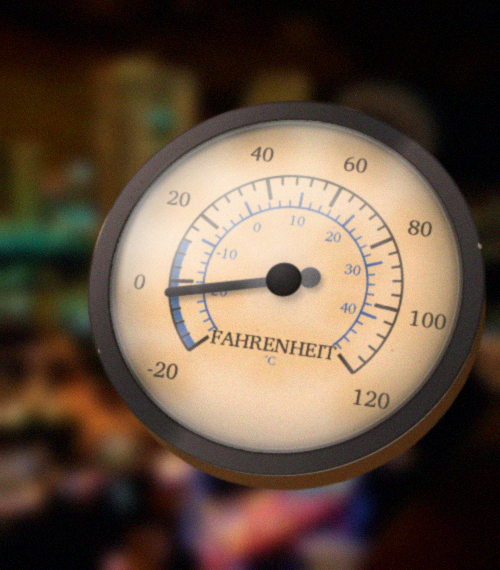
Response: **-4** °F
